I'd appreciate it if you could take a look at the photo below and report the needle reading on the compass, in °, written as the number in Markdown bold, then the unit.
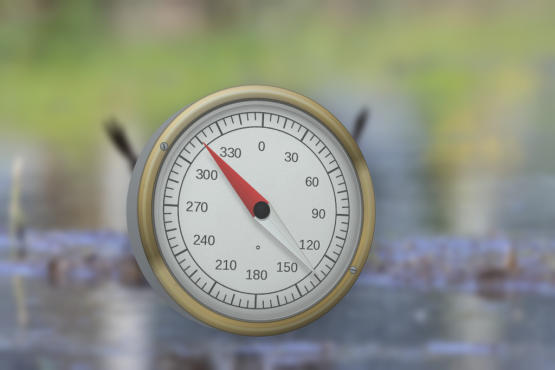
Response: **315** °
